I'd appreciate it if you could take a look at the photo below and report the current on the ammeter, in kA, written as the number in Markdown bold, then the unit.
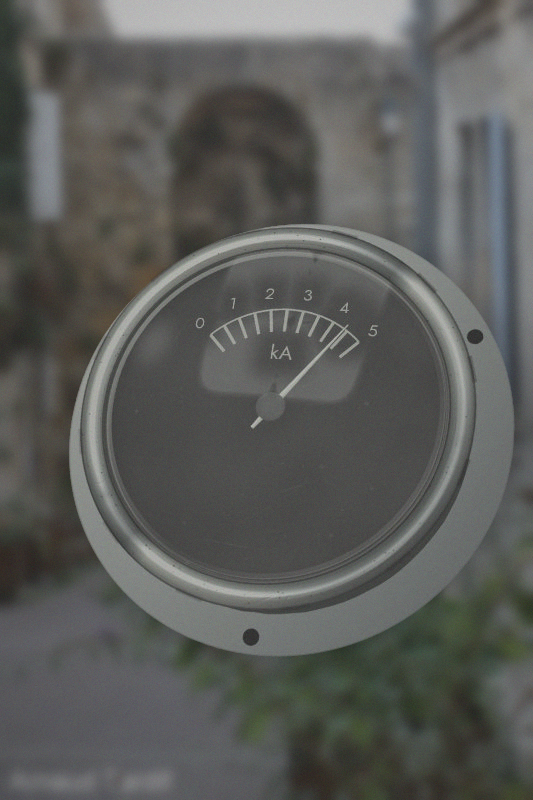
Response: **4.5** kA
